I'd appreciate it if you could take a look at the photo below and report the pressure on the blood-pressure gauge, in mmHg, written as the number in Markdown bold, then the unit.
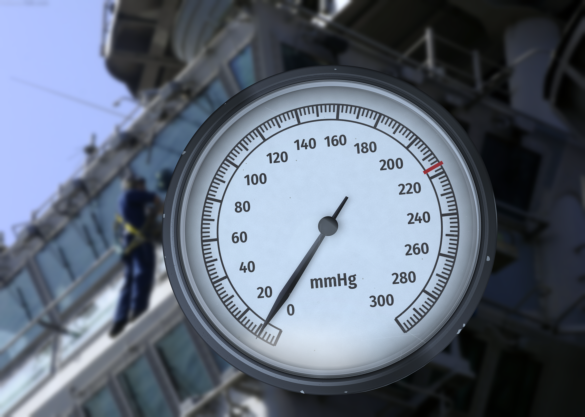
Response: **8** mmHg
